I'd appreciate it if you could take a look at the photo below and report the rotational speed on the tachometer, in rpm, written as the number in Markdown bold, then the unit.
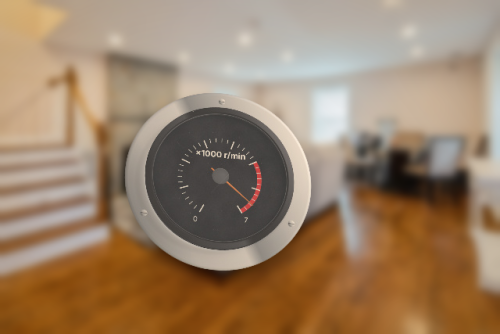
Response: **6600** rpm
